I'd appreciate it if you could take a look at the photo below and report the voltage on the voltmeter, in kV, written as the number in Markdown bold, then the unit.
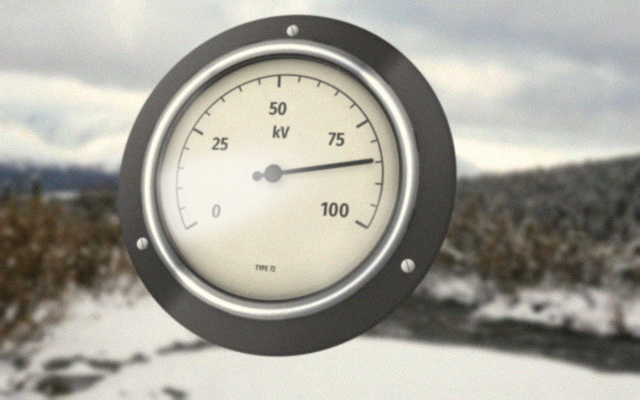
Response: **85** kV
